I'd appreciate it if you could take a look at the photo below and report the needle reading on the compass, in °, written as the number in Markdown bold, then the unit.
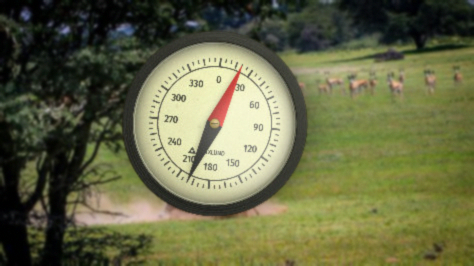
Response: **20** °
